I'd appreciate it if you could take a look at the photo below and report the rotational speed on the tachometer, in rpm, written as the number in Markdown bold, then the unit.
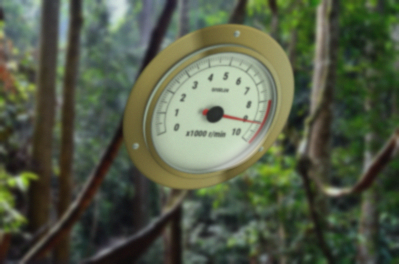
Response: **9000** rpm
